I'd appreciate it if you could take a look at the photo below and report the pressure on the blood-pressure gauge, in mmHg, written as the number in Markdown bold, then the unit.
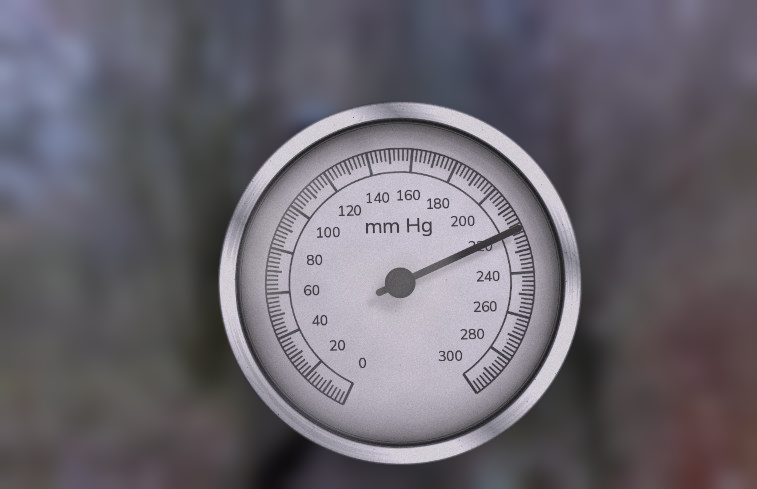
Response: **220** mmHg
